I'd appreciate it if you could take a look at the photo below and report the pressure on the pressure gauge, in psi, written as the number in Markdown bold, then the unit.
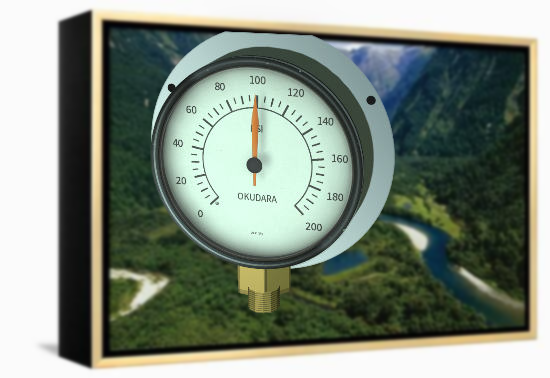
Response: **100** psi
